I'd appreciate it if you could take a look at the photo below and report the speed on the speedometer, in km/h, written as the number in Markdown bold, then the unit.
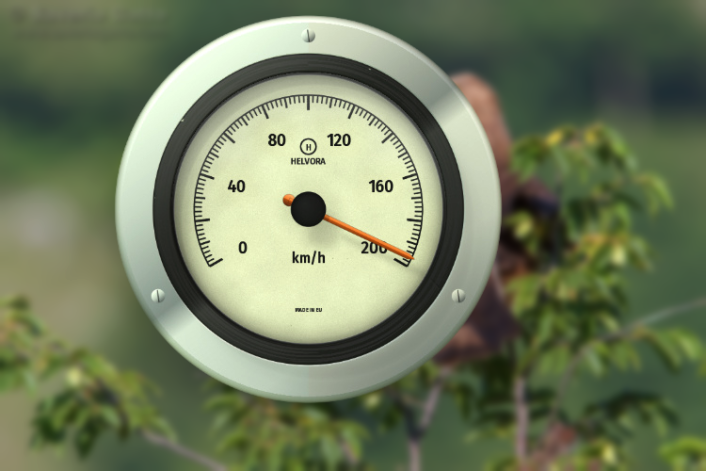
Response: **196** km/h
